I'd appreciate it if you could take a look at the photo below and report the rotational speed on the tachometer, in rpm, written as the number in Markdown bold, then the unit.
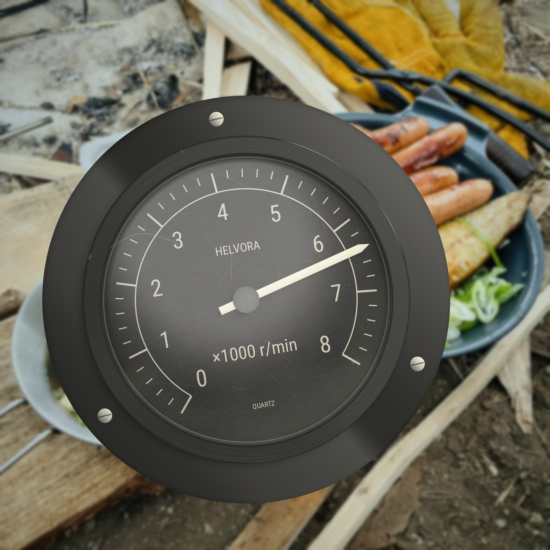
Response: **6400** rpm
